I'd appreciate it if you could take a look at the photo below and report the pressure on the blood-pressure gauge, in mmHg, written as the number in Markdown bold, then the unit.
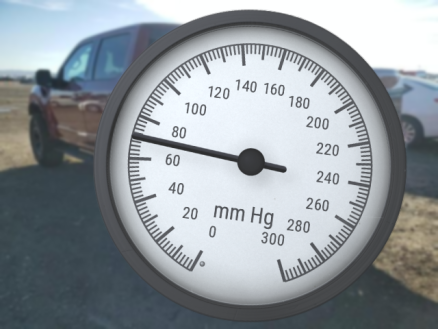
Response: **70** mmHg
